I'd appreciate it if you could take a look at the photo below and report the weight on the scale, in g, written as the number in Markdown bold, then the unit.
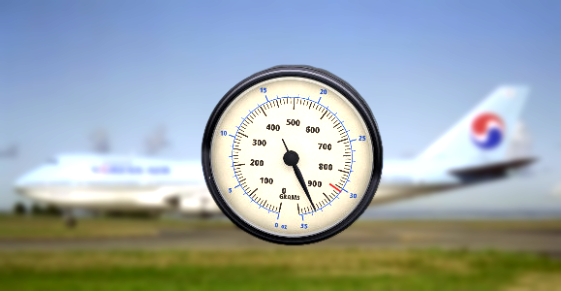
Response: **950** g
